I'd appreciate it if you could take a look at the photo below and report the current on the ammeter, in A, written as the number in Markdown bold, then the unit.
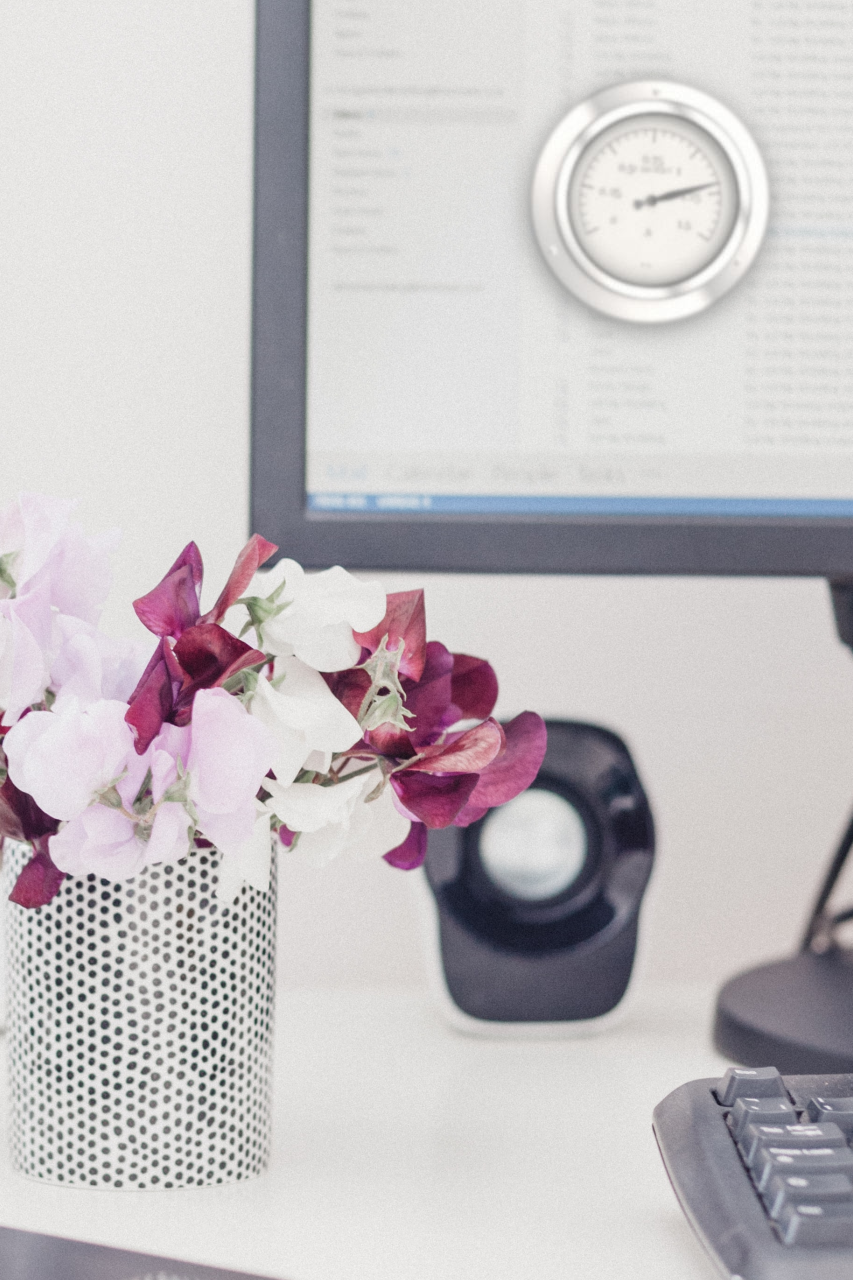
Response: **1.2** A
